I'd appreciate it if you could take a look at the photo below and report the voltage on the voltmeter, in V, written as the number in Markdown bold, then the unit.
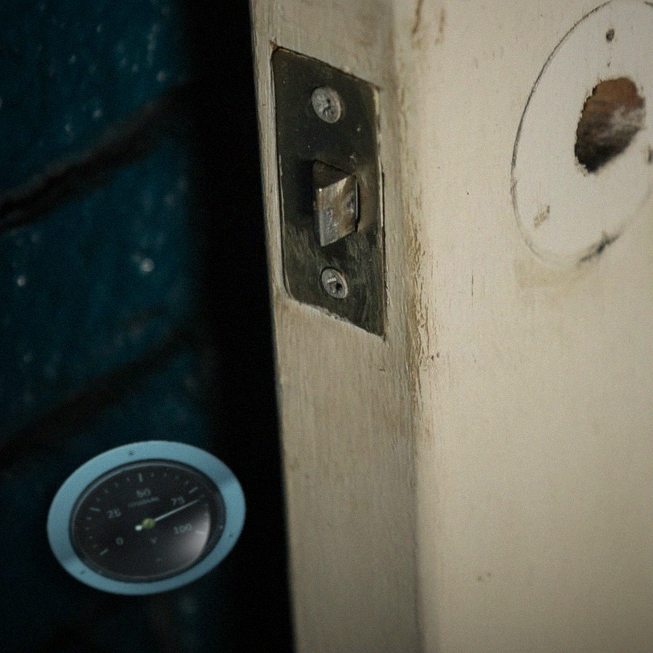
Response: **80** V
